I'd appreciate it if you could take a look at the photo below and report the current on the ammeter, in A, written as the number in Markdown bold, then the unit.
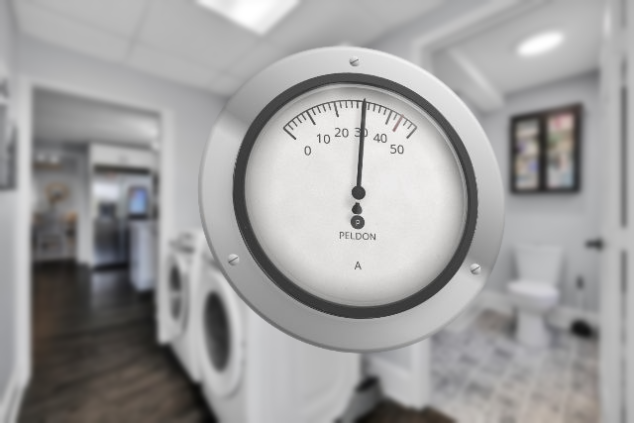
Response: **30** A
